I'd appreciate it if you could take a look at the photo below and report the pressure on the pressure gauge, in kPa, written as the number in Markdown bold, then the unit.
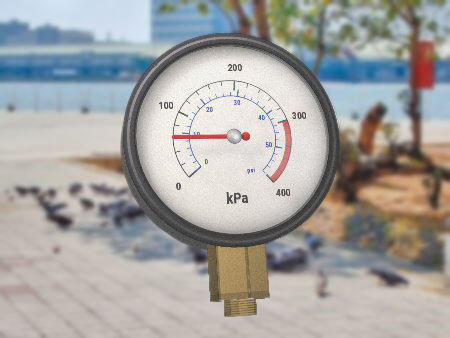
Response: **60** kPa
